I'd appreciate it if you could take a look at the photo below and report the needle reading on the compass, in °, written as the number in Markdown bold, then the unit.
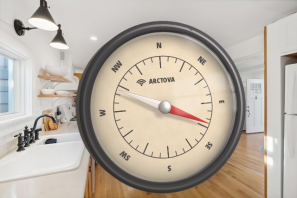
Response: **115** °
